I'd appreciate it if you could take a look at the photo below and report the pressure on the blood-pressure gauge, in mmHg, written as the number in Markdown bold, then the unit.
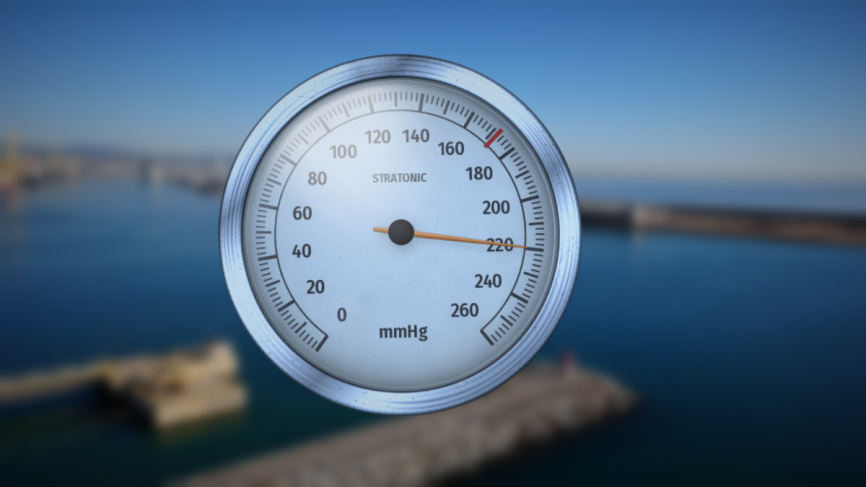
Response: **220** mmHg
